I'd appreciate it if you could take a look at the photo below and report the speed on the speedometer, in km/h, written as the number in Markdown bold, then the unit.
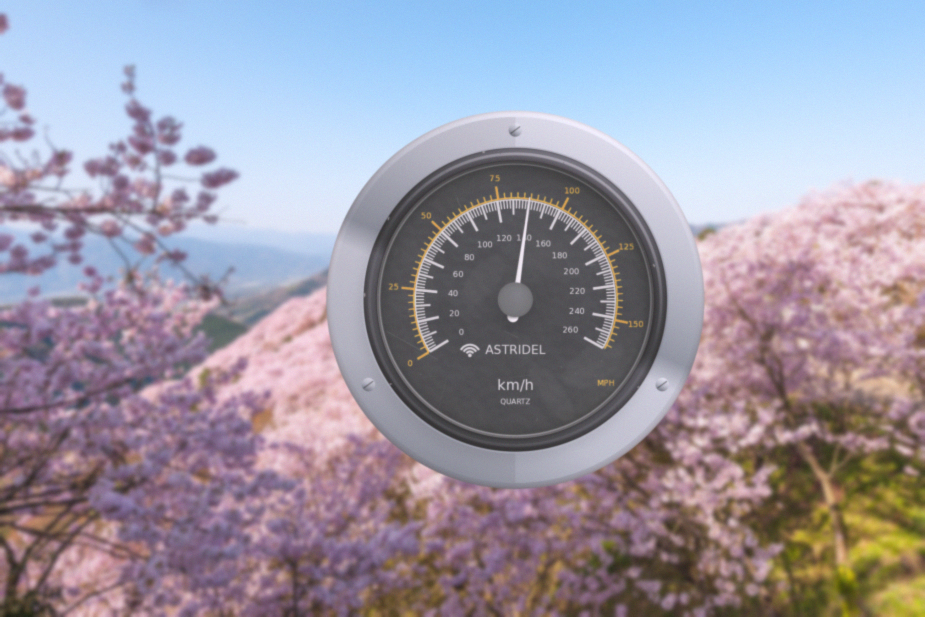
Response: **140** km/h
